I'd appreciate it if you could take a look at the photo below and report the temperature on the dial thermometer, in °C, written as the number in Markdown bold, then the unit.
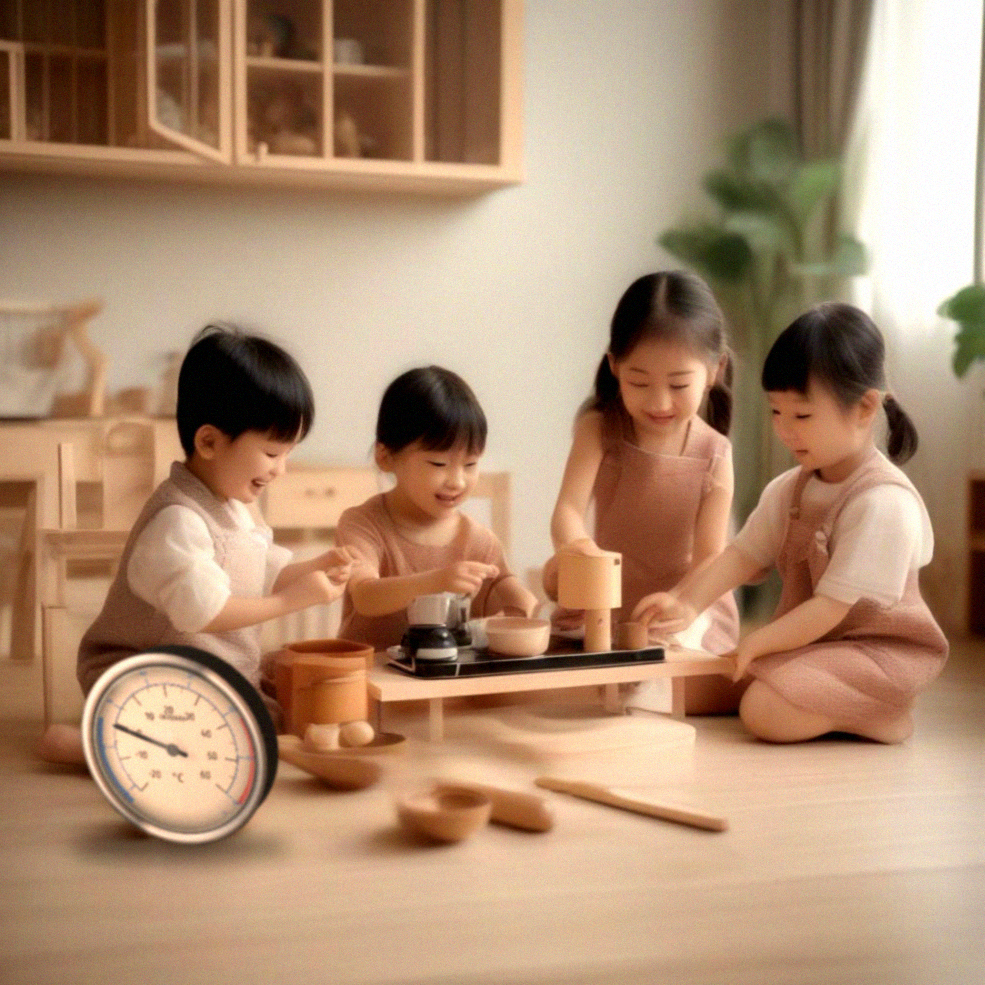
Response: **0** °C
